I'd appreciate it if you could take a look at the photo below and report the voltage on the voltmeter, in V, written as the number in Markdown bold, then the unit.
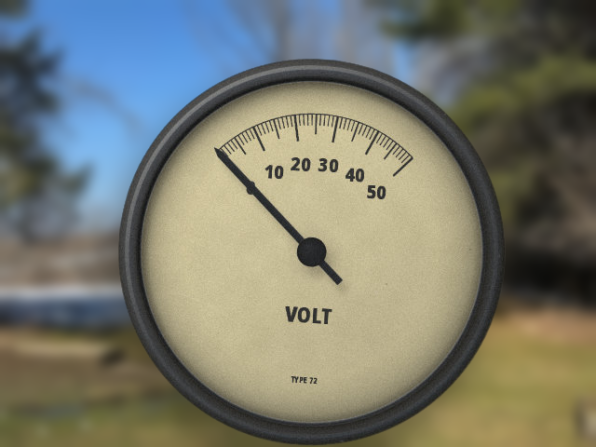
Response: **0** V
